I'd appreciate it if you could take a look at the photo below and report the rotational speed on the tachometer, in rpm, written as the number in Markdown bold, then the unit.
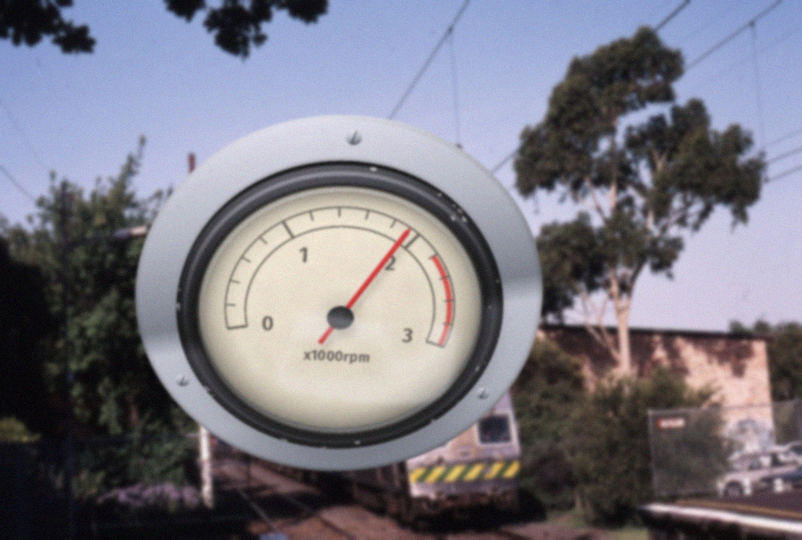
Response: **1900** rpm
